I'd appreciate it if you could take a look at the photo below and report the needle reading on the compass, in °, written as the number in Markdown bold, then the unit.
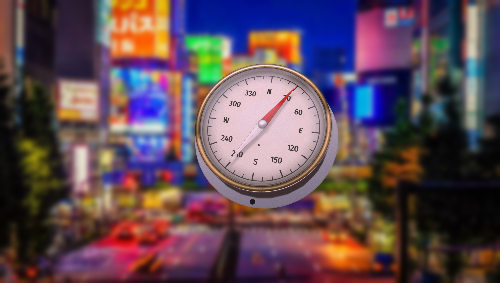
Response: **30** °
